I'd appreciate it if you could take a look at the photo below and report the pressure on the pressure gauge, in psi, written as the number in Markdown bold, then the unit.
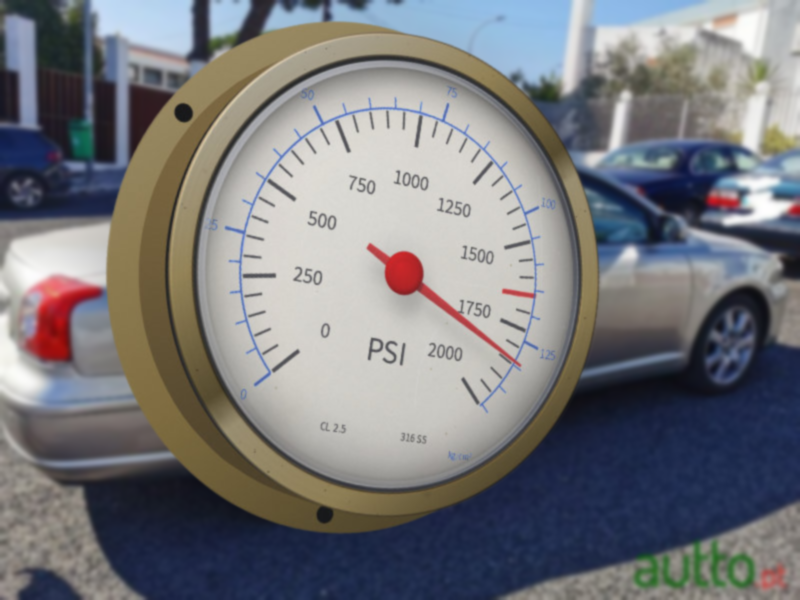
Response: **1850** psi
